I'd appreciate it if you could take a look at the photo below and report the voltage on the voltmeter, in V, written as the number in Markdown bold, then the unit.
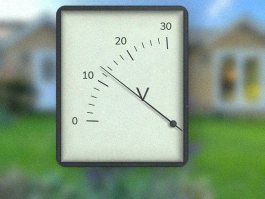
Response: **13** V
